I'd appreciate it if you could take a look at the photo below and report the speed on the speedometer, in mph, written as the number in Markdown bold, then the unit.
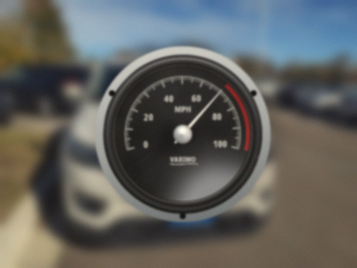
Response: **70** mph
